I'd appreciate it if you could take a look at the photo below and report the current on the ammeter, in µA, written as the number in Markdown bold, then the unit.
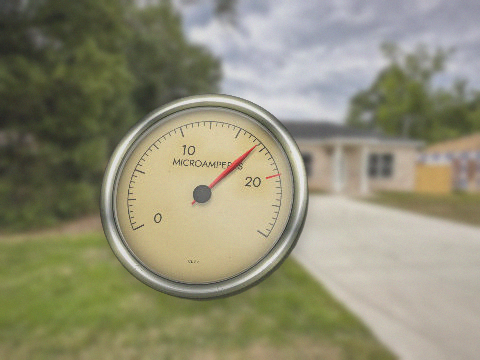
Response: **17** µA
